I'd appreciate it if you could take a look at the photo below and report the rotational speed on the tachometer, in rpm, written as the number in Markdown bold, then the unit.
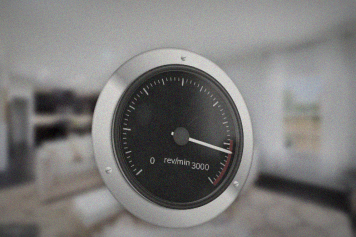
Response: **2600** rpm
